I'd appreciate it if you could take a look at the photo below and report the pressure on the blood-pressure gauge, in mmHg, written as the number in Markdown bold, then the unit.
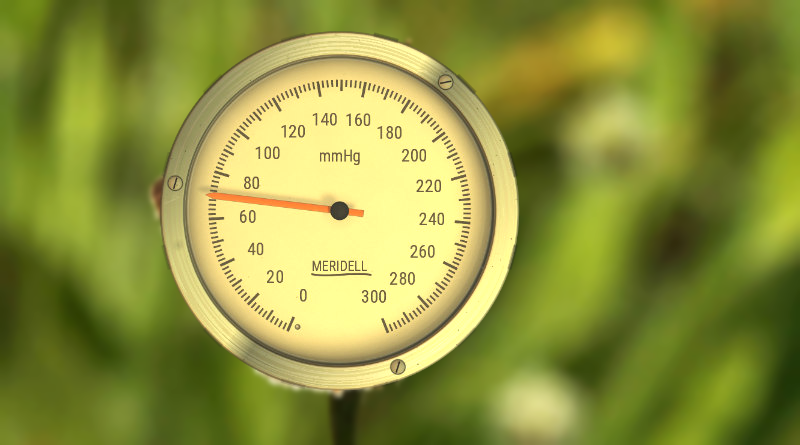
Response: **70** mmHg
